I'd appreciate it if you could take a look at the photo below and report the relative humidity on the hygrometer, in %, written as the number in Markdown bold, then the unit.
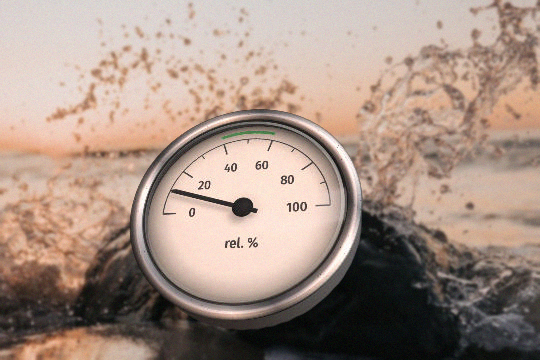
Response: **10** %
